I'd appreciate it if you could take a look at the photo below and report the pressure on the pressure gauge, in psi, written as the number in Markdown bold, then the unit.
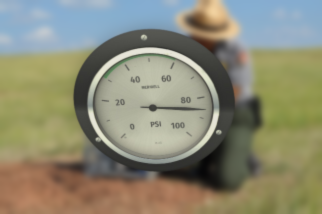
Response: **85** psi
